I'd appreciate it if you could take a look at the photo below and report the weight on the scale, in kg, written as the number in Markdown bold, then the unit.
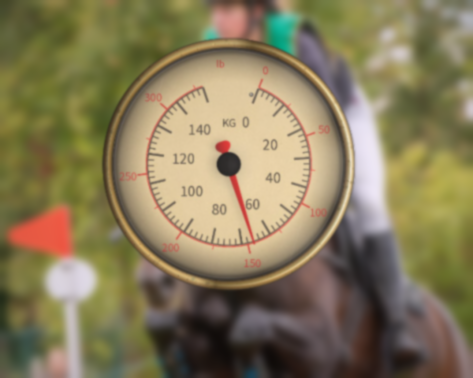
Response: **66** kg
